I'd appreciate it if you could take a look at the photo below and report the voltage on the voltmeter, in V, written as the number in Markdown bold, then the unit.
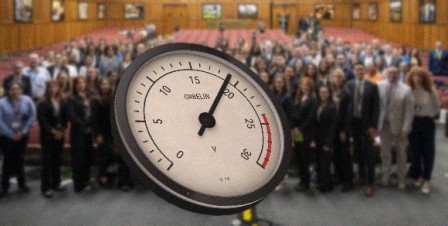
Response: **19** V
